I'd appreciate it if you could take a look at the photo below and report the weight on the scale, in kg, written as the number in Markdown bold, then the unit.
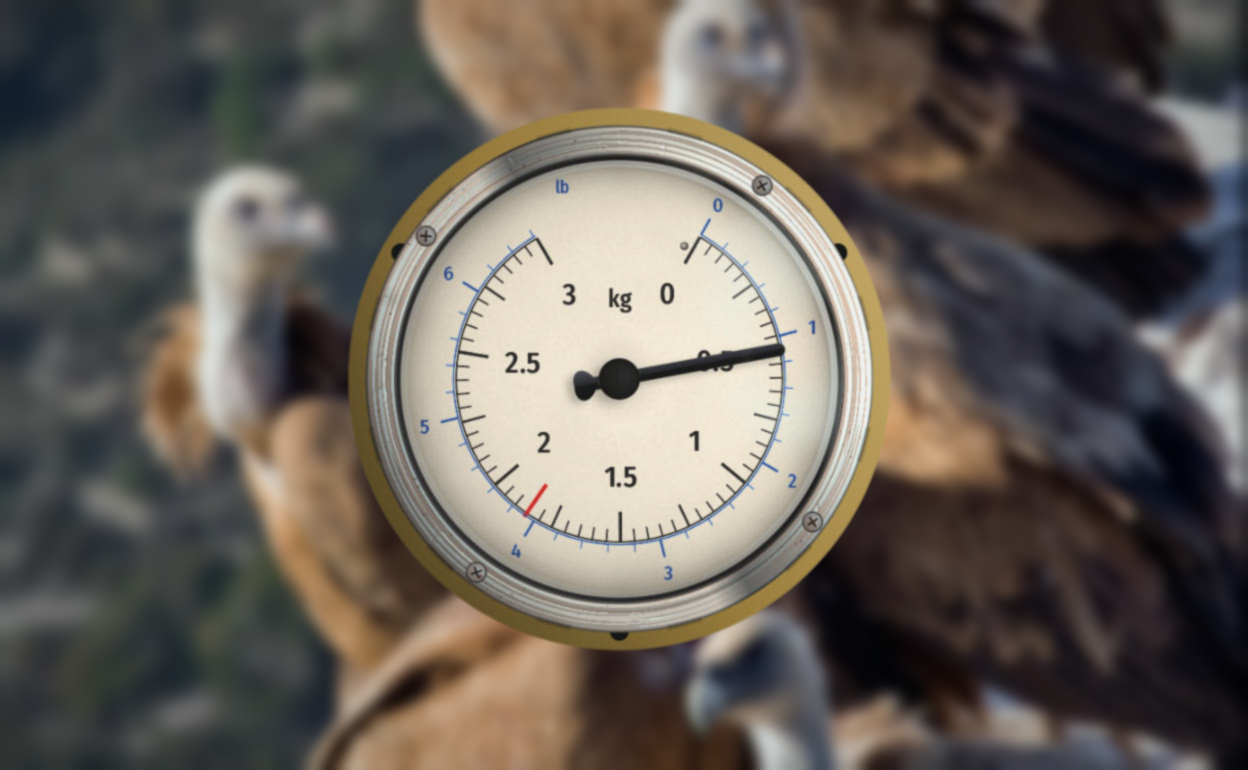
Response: **0.5** kg
